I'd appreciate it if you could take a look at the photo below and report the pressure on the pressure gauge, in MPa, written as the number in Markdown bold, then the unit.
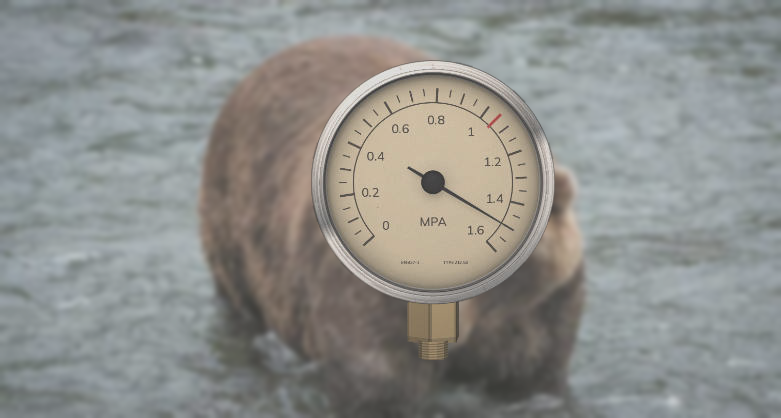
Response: **1.5** MPa
